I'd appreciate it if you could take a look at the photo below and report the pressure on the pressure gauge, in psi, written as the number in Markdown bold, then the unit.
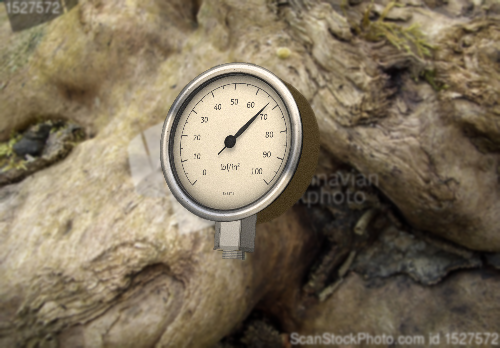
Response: **67.5** psi
